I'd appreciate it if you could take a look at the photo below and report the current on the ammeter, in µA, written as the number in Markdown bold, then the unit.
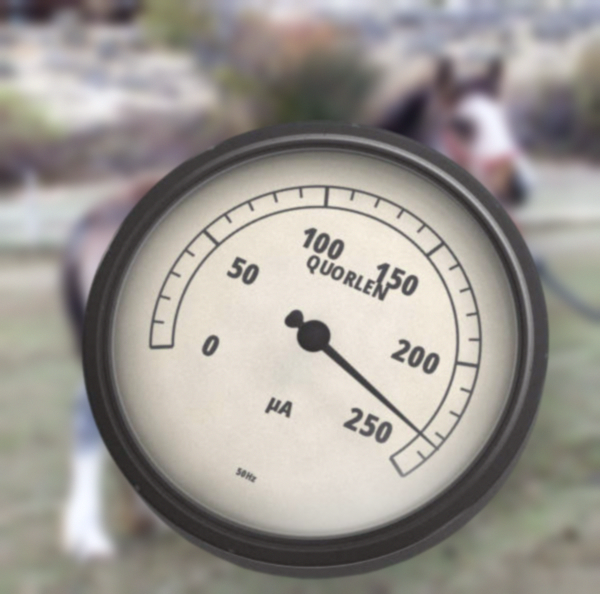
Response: **235** µA
